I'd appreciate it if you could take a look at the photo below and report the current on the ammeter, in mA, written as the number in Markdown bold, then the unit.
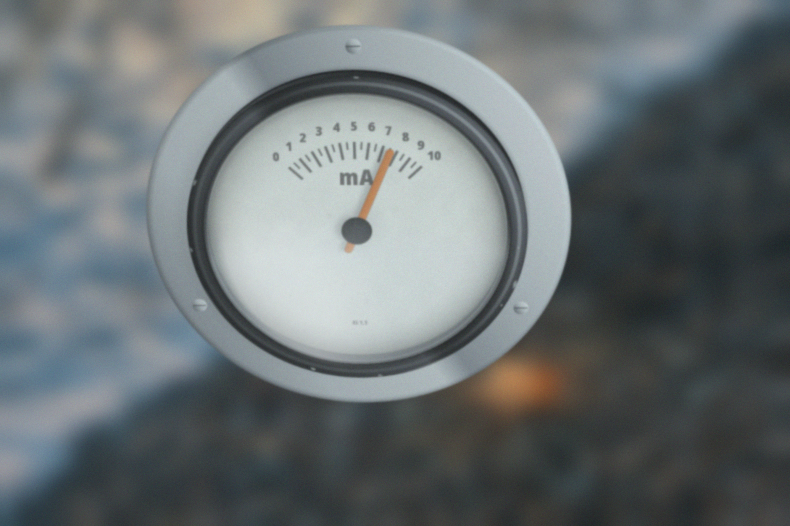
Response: **7.5** mA
